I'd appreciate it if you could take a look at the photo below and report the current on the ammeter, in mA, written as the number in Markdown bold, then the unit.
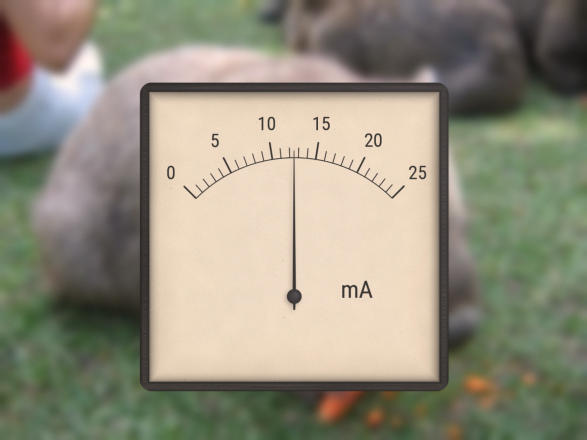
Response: **12.5** mA
